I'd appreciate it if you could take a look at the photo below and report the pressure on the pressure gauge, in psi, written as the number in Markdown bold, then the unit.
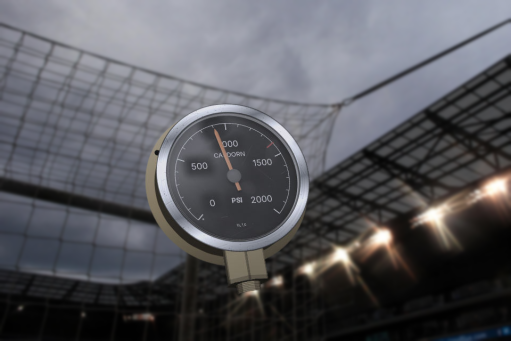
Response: **900** psi
